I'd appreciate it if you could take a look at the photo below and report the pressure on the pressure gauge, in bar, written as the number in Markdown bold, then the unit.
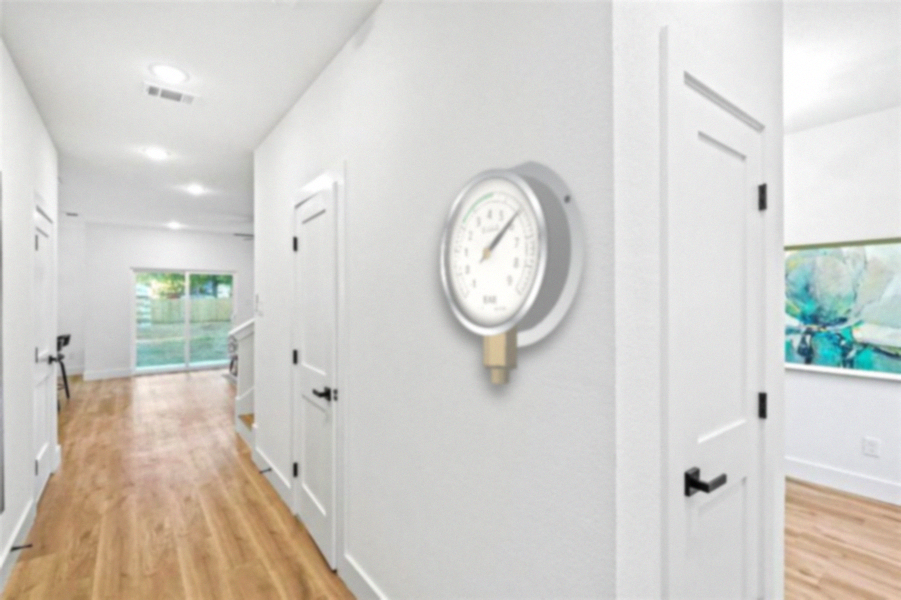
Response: **6** bar
